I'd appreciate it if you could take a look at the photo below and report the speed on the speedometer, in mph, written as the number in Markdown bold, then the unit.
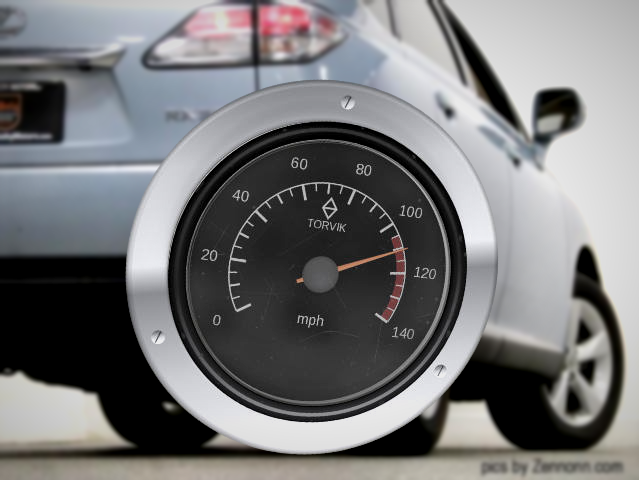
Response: **110** mph
